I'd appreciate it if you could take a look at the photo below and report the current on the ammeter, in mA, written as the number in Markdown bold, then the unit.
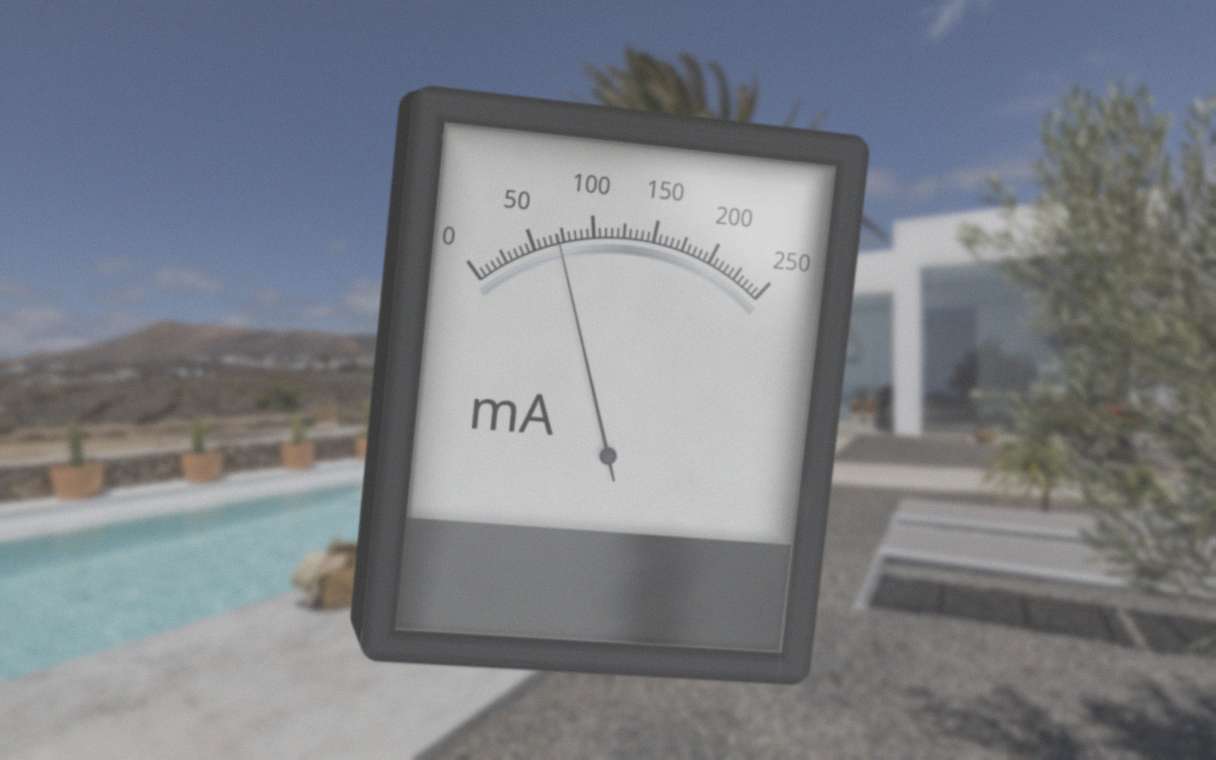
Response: **70** mA
